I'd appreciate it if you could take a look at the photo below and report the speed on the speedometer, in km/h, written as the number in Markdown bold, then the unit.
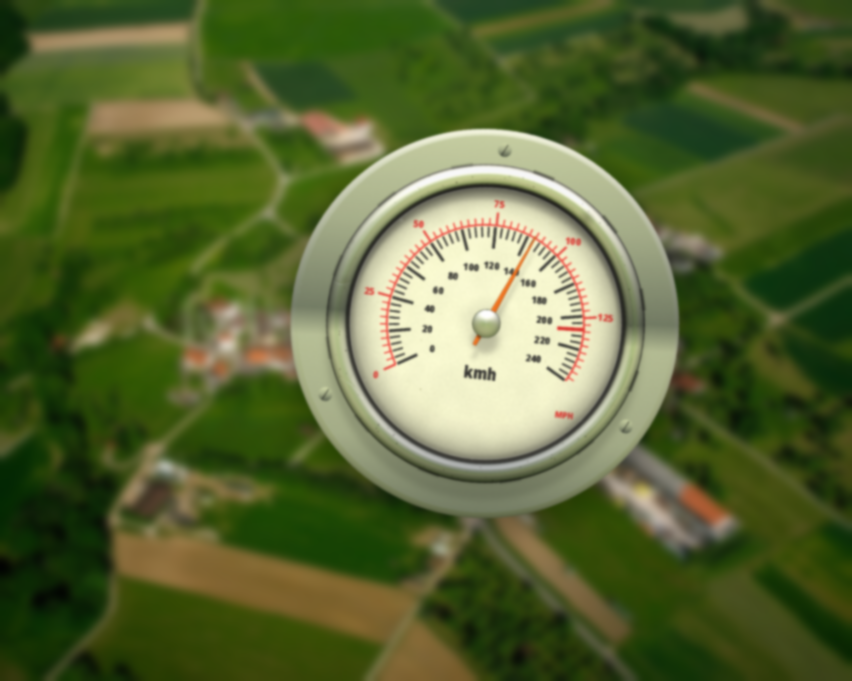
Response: **144** km/h
